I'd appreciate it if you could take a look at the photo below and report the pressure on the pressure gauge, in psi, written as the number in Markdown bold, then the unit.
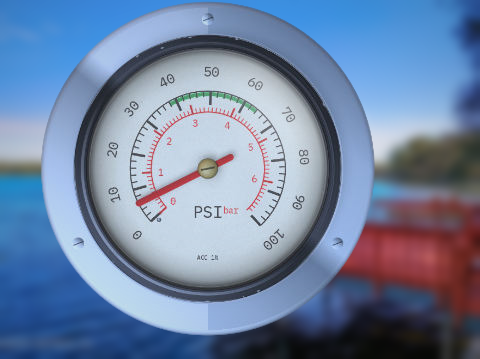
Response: **6** psi
